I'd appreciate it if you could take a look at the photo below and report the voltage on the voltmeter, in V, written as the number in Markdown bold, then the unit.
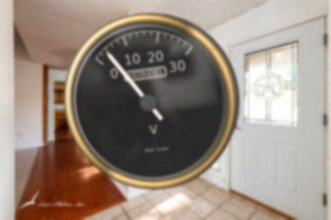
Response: **4** V
